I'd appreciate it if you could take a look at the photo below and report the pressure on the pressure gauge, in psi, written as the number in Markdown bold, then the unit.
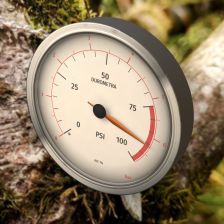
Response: **90** psi
